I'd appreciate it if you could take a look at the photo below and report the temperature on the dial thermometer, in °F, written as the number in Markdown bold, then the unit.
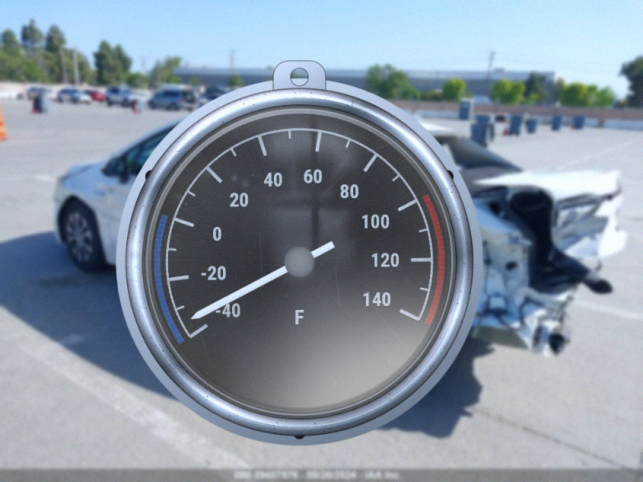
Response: **-35** °F
